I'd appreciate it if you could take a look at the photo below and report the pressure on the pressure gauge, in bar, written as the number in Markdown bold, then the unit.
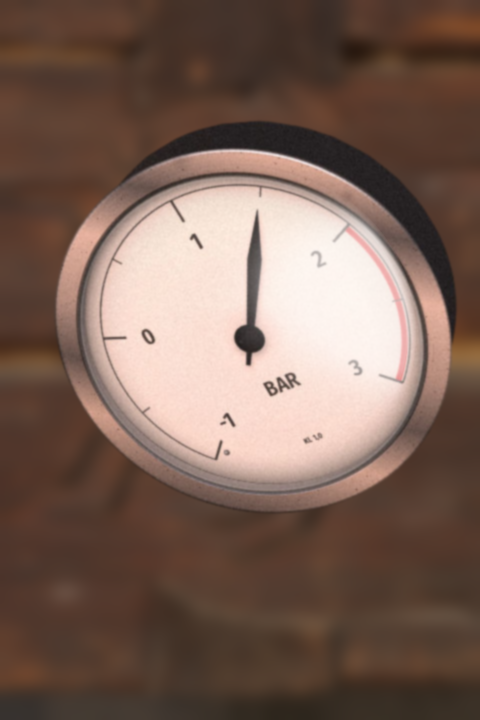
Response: **1.5** bar
